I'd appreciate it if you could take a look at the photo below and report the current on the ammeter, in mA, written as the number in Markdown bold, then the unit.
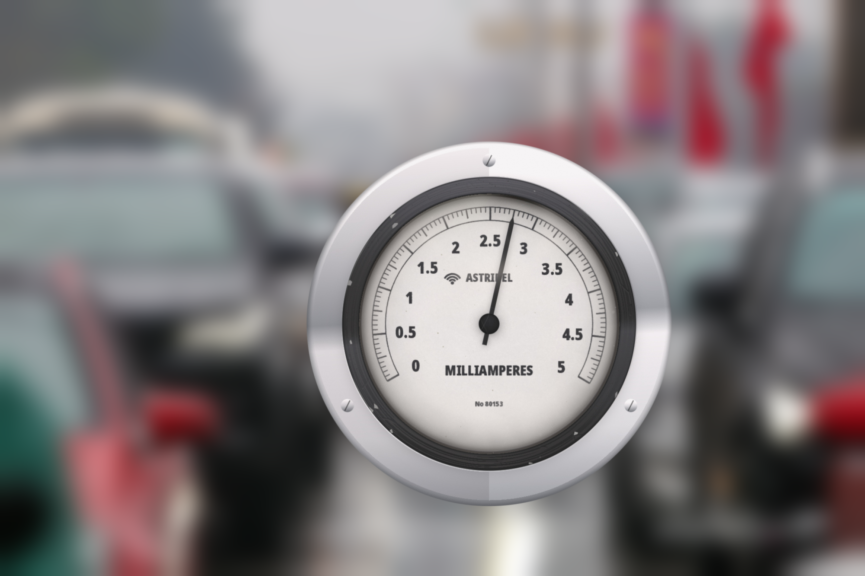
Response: **2.75** mA
